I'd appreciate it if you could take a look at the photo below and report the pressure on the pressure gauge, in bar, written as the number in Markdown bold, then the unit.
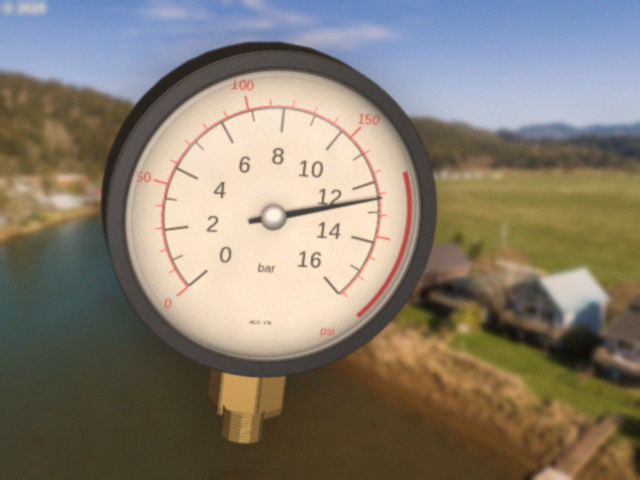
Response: **12.5** bar
